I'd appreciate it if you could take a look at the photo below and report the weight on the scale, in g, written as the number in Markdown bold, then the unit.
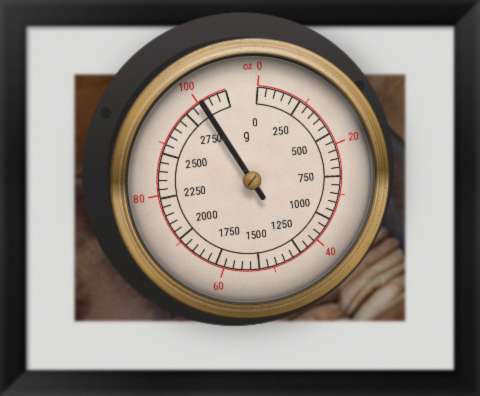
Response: **2850** g
